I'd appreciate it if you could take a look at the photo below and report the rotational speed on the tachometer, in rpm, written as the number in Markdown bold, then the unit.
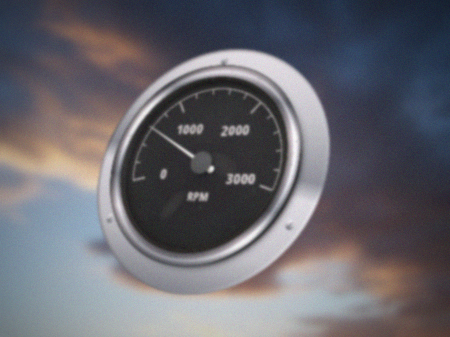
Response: **600** rpm
